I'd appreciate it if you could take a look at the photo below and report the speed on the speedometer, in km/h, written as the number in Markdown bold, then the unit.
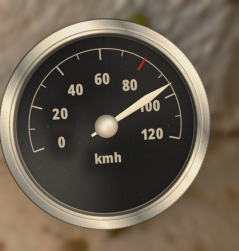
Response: **95** km/h
